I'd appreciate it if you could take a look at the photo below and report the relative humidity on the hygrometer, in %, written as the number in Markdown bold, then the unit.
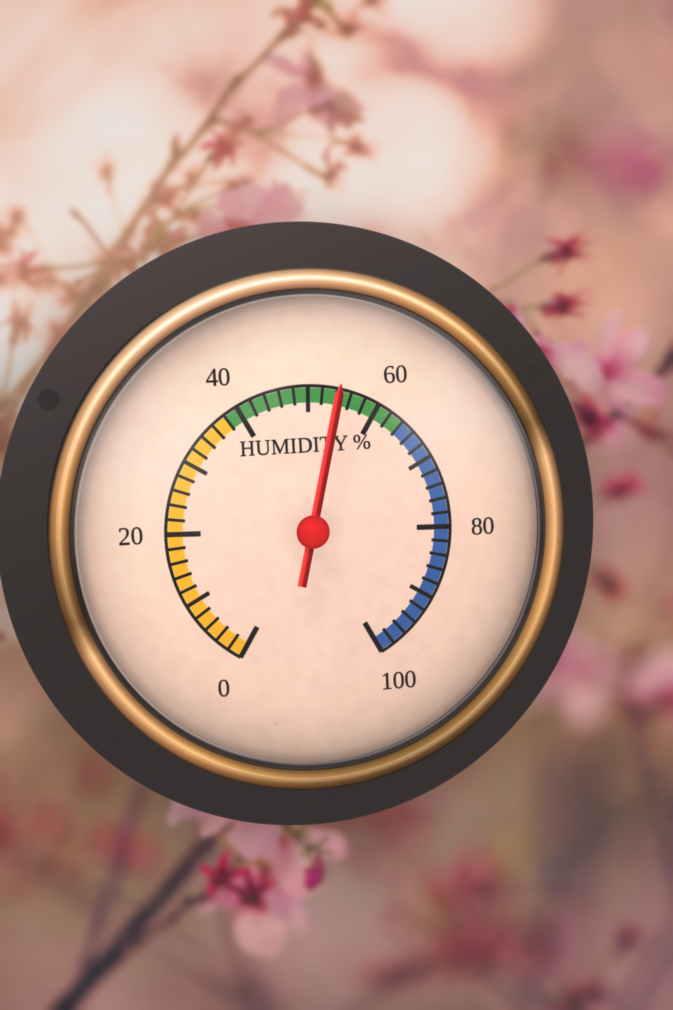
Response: **54** %
